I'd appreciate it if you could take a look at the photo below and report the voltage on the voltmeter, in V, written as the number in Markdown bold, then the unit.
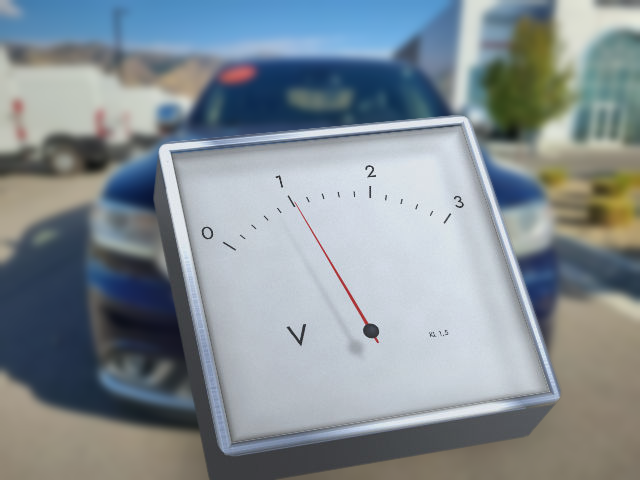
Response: **1** V
